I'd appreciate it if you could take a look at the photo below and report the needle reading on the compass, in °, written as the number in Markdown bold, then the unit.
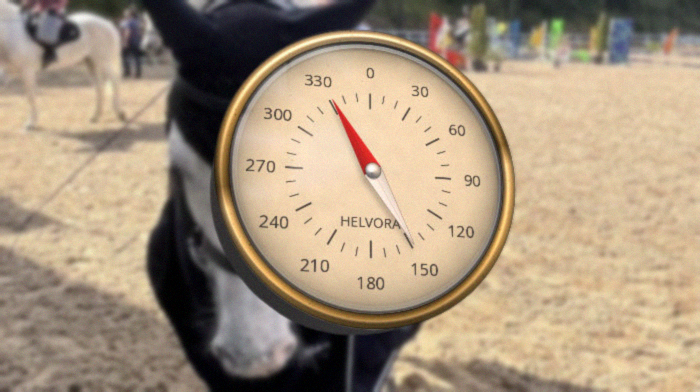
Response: **330** °
